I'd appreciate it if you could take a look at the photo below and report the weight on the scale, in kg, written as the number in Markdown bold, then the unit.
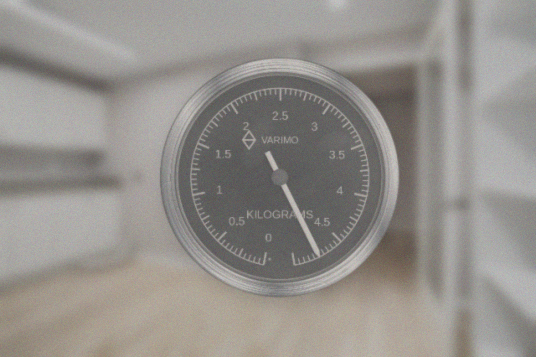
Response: **4.75** kg
